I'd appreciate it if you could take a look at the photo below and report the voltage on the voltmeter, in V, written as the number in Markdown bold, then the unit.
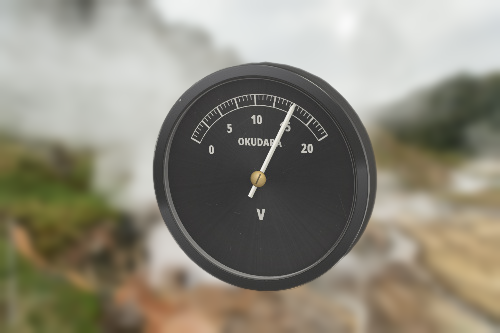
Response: **15** V
